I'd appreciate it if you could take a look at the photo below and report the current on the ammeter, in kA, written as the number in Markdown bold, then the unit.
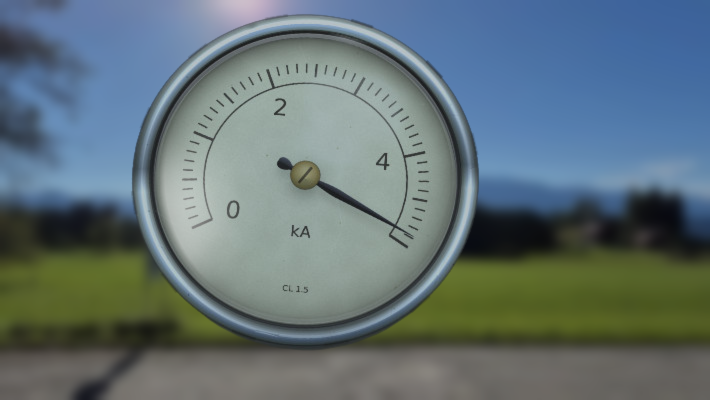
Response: **4.9** kA
